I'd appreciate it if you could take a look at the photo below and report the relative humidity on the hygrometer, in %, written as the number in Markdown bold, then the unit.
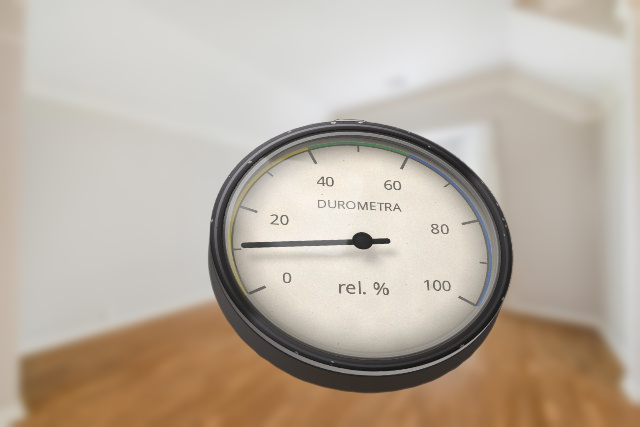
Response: **10** %
